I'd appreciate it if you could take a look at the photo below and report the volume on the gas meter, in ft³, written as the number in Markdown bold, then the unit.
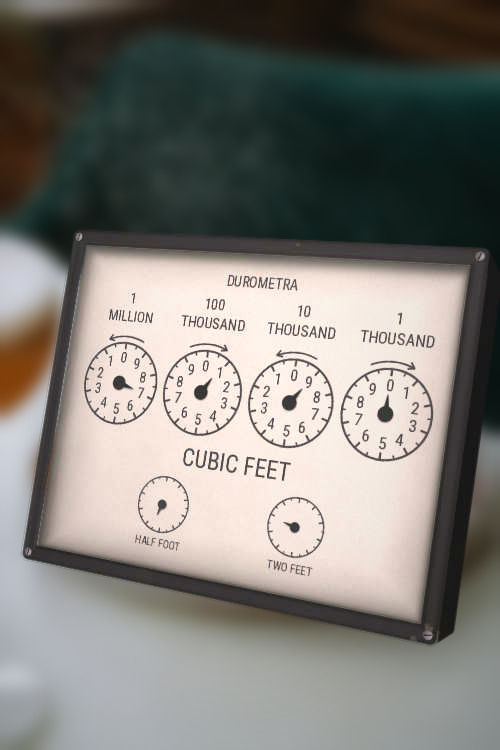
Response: **709000** ft³
